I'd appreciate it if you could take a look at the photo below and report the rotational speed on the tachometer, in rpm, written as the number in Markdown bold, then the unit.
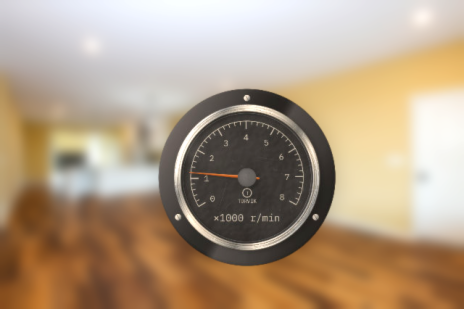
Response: **1200** rpm
